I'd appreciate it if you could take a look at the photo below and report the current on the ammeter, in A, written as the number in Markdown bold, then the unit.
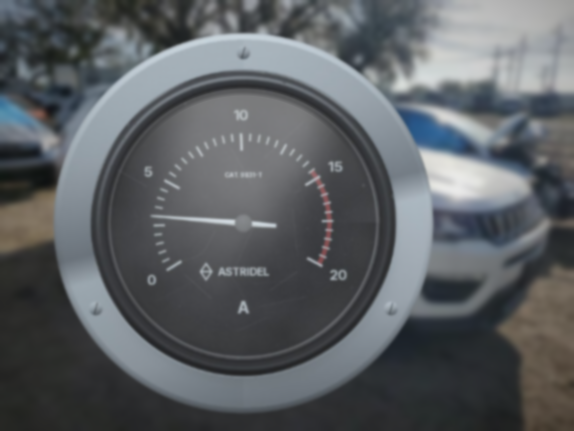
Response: **3** A
